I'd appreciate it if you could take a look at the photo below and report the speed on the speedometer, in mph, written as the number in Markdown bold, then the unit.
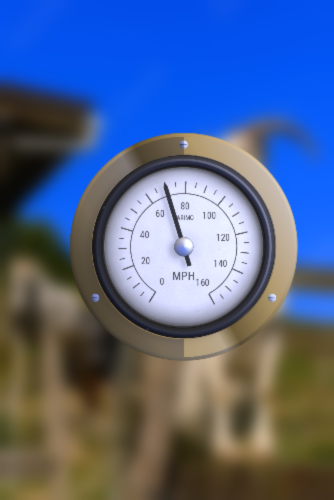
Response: **70** mph
